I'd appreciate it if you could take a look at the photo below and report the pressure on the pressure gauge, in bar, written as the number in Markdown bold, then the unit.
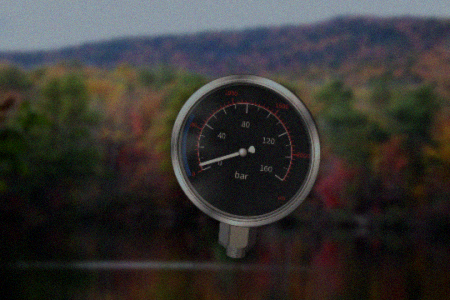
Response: **5** bar
